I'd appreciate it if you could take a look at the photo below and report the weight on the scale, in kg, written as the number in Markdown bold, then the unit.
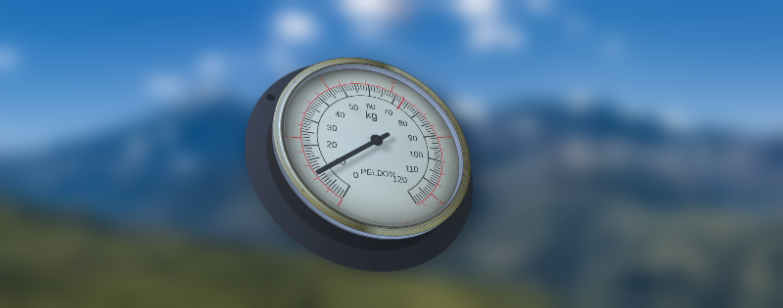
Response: **10** kg
